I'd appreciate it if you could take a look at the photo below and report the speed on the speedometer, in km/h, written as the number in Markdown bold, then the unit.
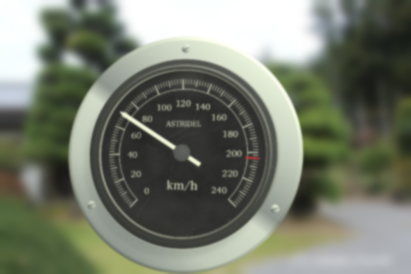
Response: **70** km/h
